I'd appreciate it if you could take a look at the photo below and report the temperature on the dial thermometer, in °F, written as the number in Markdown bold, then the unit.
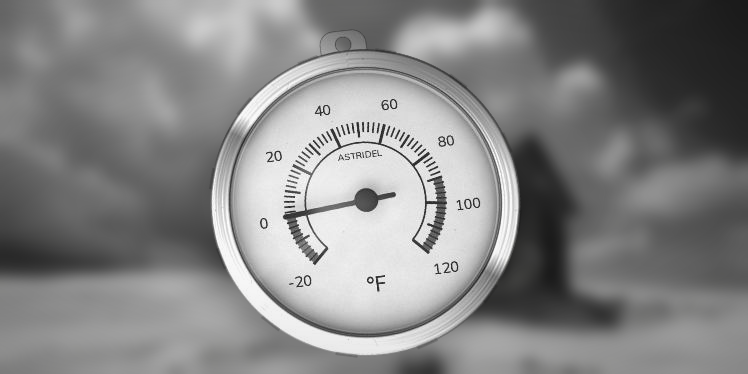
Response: **0** °F
